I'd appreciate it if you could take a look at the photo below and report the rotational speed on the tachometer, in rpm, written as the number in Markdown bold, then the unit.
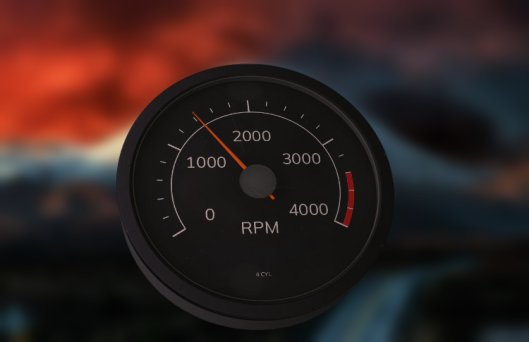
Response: **1400** rpm
